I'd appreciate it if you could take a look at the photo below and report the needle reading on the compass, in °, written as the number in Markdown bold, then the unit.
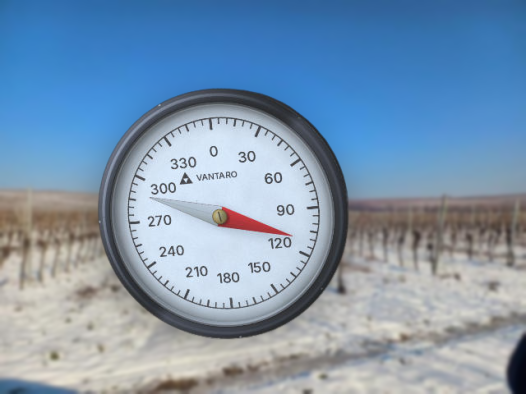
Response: **110** °
